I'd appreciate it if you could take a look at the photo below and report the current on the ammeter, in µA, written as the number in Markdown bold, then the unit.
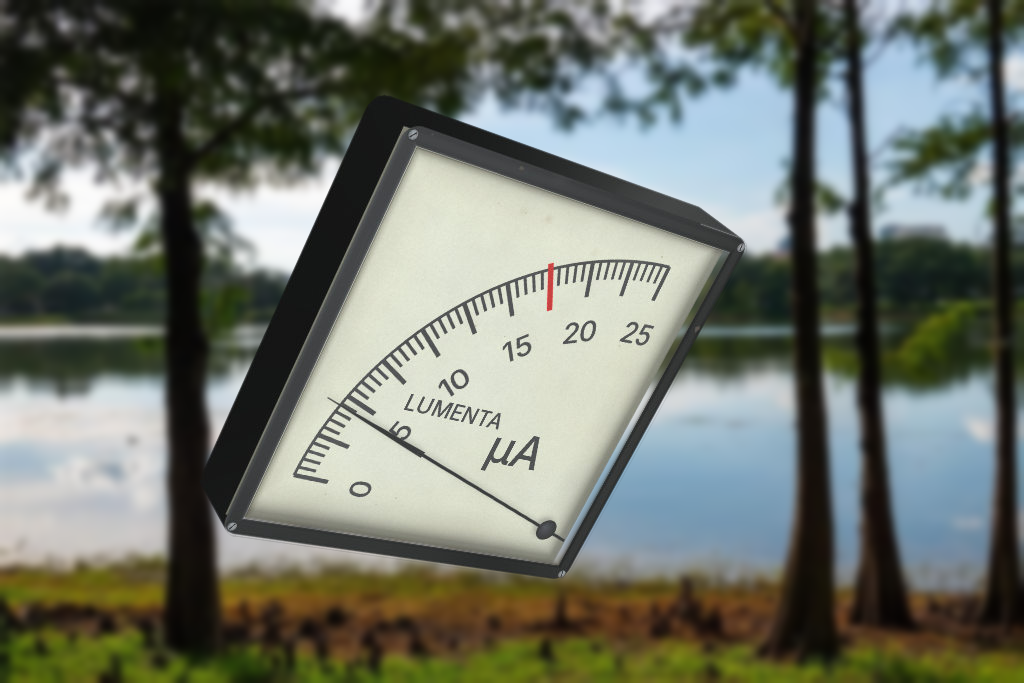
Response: **4.5** µA
